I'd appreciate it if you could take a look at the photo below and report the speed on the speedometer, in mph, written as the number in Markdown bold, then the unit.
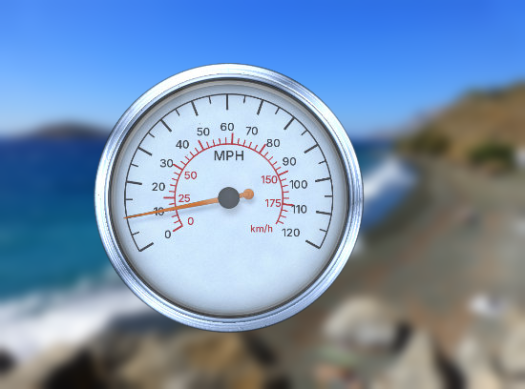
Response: **10** mph
